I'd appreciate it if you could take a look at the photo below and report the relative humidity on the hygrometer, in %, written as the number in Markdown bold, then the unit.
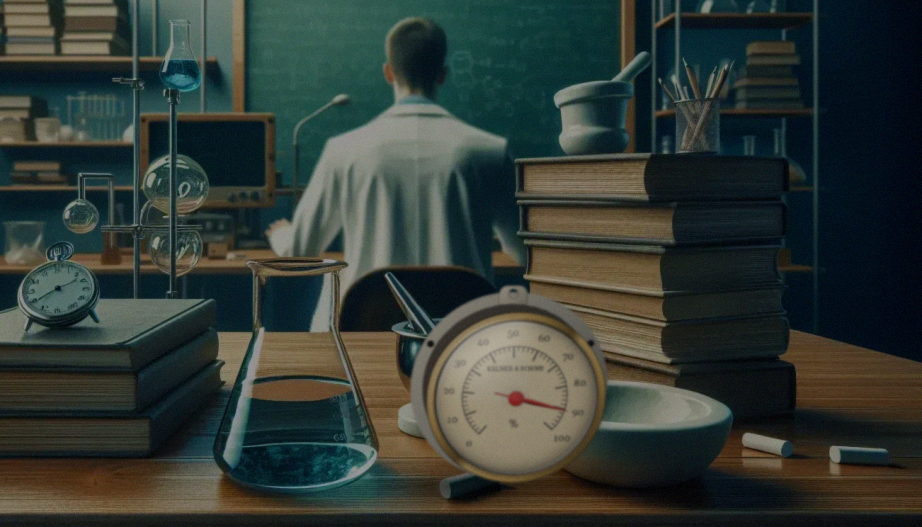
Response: **90** %
